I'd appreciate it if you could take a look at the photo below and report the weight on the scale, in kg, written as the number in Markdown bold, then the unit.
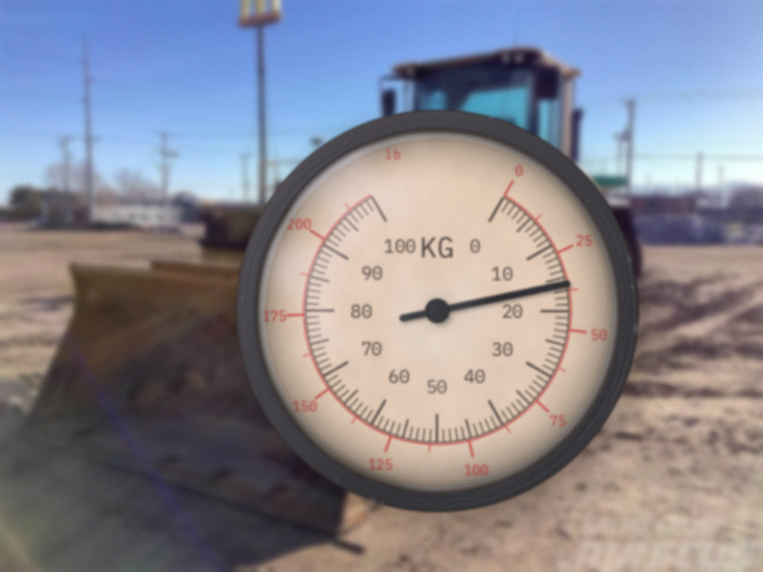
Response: **16** kg
